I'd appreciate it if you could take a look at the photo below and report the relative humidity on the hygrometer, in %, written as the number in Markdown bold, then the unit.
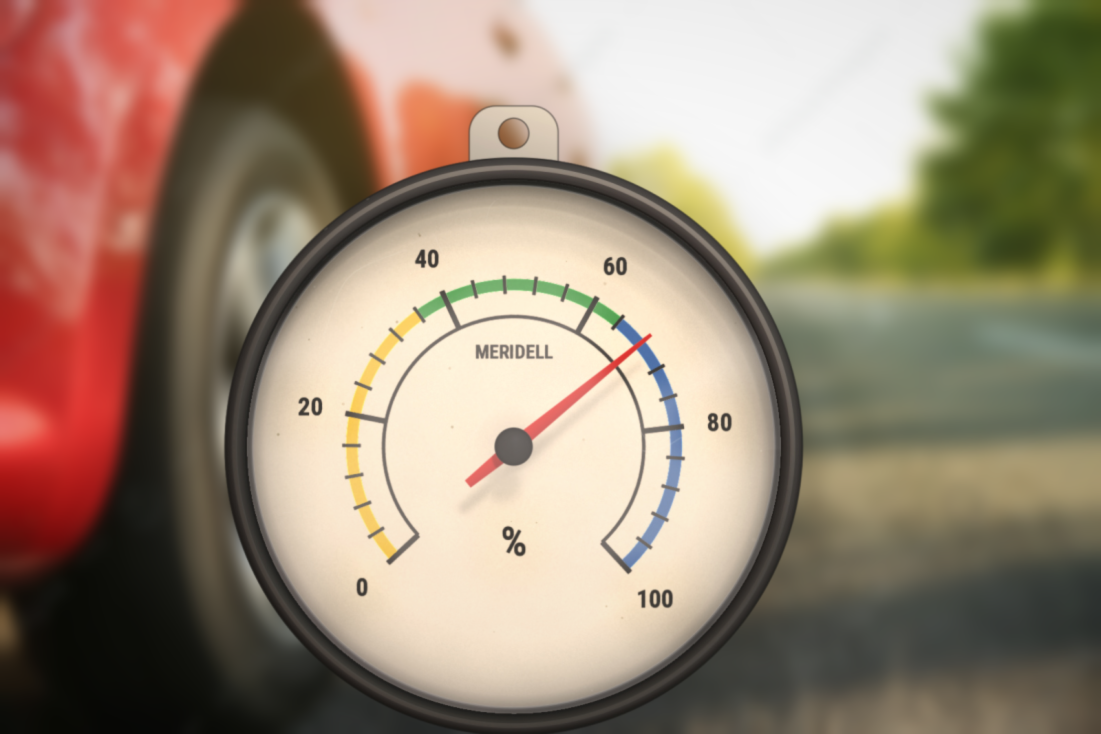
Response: **68** %
